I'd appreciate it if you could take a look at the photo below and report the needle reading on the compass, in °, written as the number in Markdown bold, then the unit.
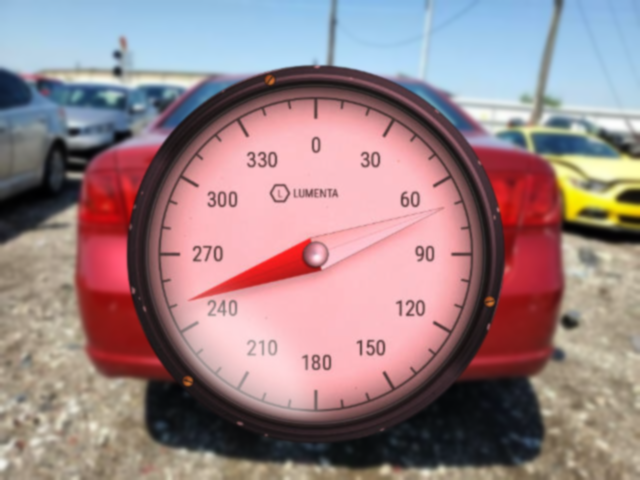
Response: **250** °
